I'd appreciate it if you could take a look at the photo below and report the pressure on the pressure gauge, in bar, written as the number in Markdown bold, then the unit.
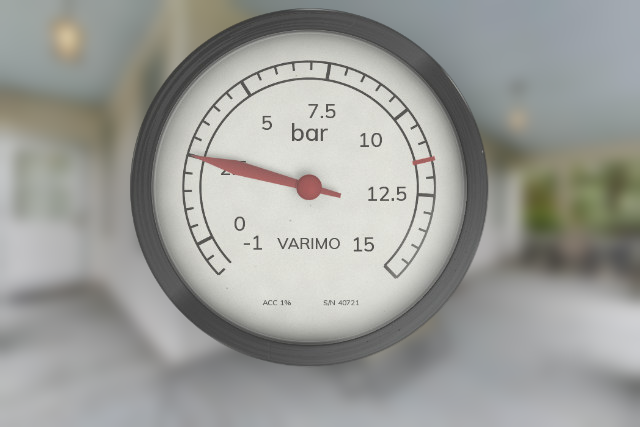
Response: **2.5** bar
